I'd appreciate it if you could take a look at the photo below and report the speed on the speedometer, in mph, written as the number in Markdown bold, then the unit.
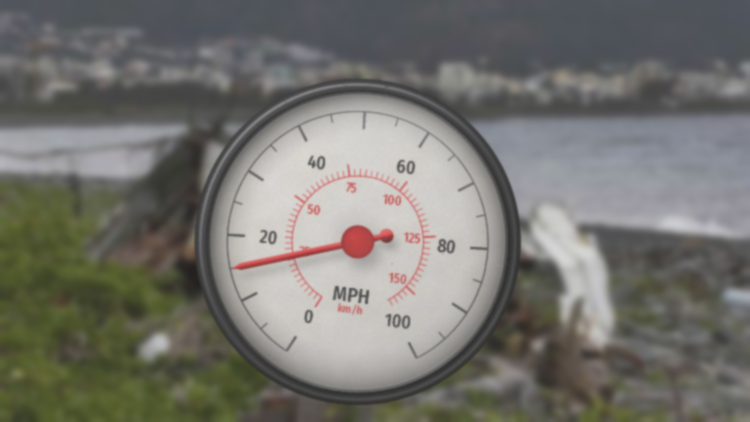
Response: **15** mph
